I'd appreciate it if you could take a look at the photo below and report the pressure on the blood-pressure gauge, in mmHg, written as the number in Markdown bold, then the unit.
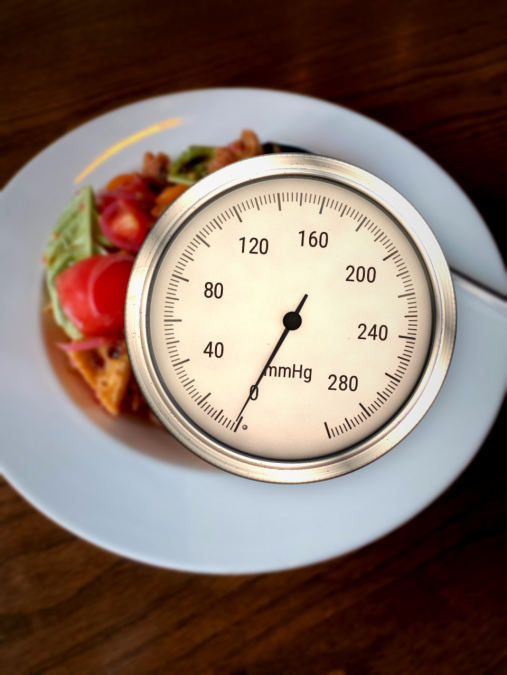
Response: **2** mmHg
